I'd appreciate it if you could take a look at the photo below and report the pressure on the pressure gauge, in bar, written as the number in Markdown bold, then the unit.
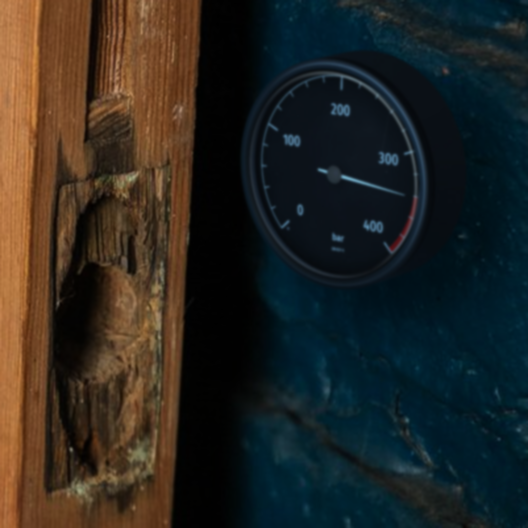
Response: **340** bar
